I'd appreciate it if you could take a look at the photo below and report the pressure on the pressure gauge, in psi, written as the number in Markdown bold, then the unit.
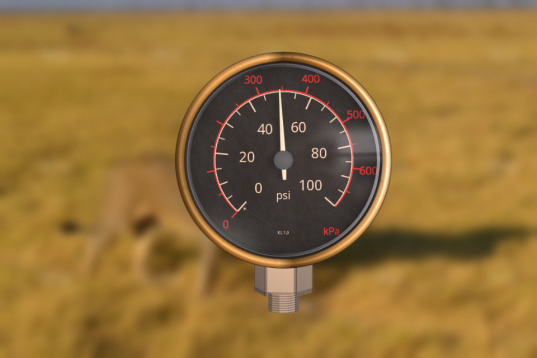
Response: **50** psi
